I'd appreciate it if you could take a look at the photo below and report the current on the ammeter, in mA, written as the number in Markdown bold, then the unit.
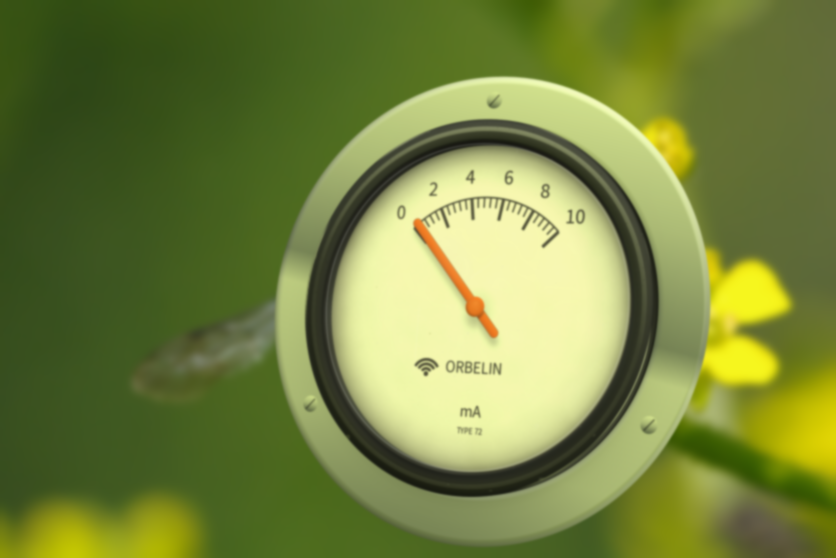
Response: **0.4** mA
